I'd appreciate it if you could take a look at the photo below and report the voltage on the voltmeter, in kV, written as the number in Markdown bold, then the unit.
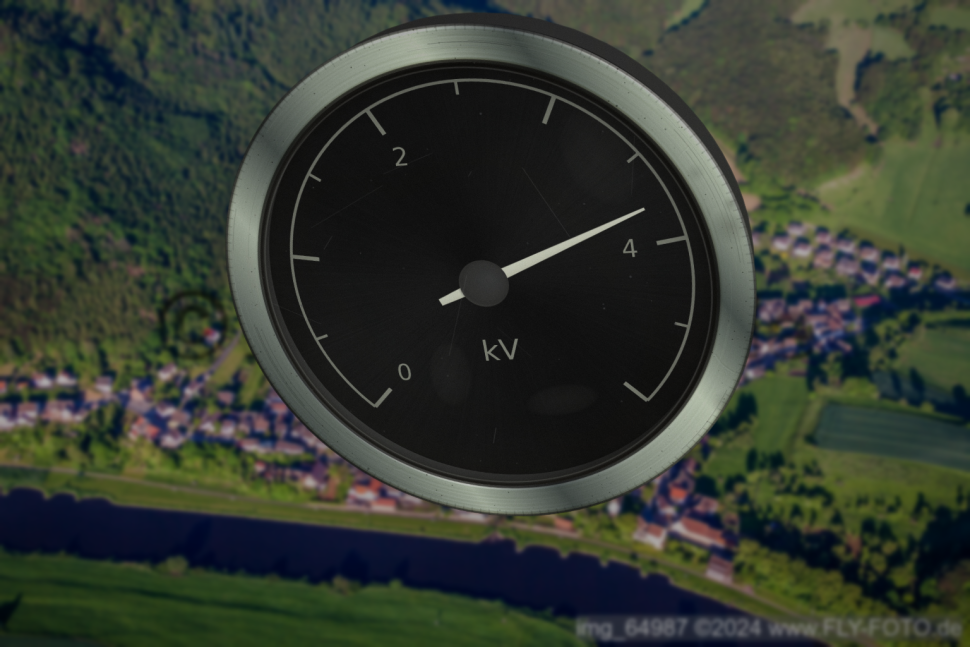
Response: **3.75** kV
